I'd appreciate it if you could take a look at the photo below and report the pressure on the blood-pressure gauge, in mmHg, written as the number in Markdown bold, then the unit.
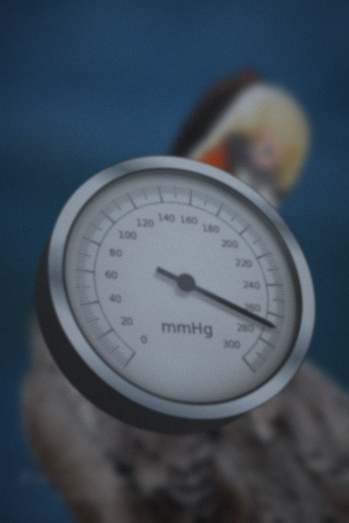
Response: **270** mmHg
